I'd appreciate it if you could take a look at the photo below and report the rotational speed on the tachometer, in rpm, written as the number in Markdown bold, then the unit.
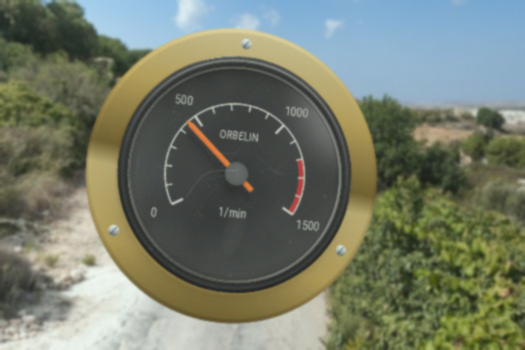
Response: **450** rpm
